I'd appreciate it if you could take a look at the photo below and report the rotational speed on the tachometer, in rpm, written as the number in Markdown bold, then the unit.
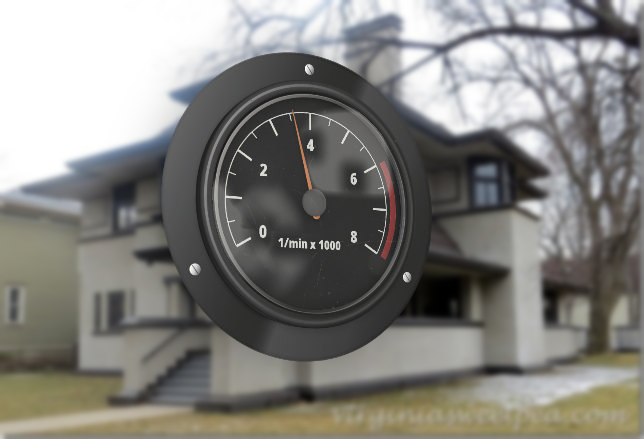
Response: **3500** rpm
